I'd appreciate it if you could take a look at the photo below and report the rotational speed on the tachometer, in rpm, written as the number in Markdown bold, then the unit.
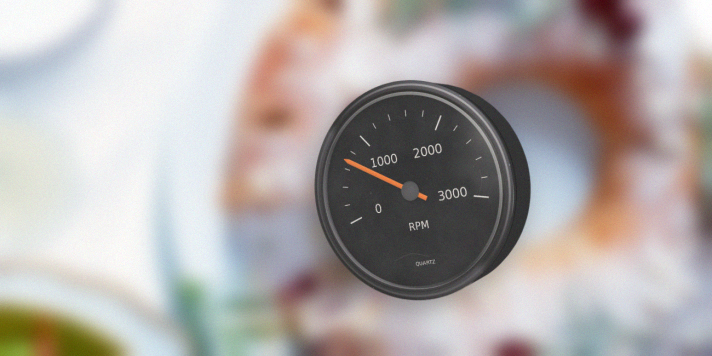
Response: **700** rpm
